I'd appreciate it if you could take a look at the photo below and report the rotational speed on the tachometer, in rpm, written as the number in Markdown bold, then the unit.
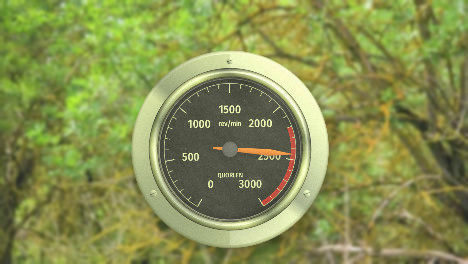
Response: **2450** rpm
